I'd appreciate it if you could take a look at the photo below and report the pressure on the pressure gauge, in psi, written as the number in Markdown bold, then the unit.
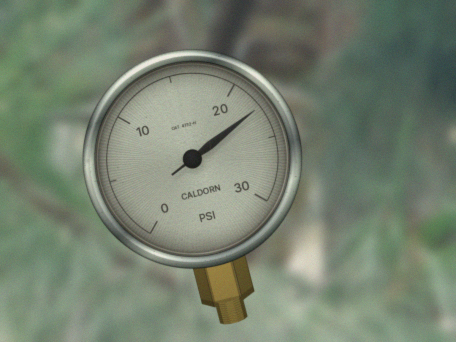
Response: **22.5** psi
